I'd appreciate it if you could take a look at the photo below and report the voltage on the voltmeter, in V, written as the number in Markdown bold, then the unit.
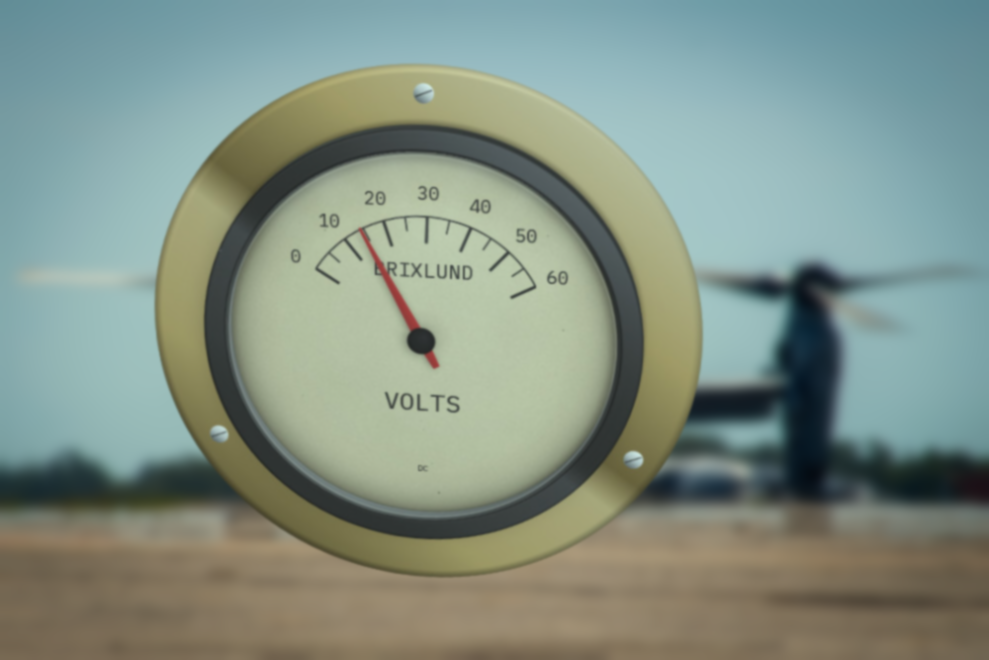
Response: **15** V
